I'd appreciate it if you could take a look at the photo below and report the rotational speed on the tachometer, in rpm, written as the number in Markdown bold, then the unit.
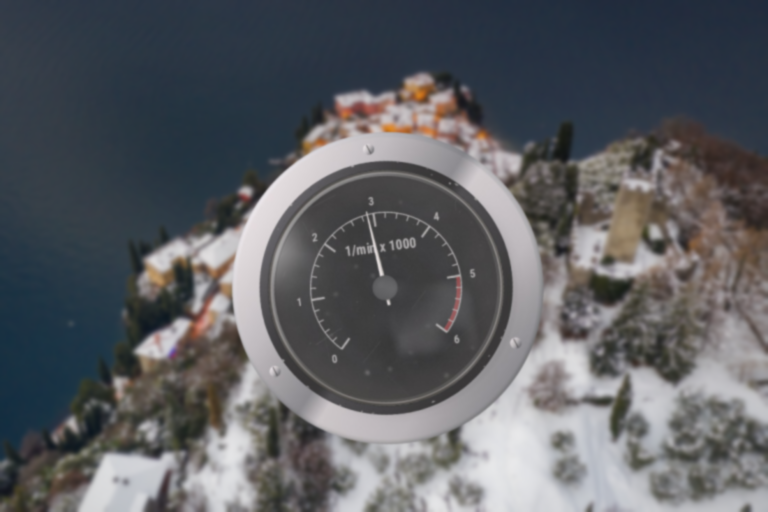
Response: **2900** rpm
